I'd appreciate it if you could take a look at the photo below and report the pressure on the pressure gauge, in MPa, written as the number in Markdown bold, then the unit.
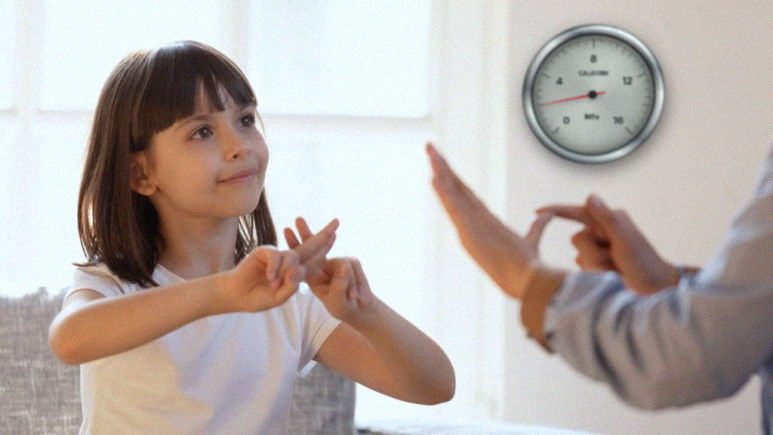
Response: **2** MPa
